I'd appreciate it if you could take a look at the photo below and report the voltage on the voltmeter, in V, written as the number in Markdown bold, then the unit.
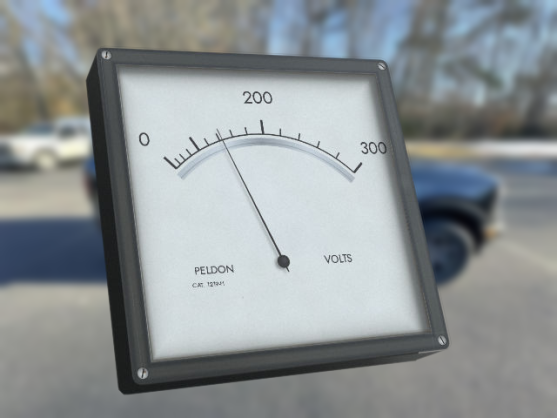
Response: **140** V
